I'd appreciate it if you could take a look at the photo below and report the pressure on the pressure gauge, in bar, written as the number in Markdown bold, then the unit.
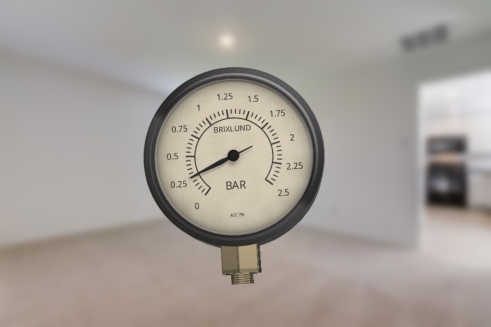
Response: **0.25** bar
